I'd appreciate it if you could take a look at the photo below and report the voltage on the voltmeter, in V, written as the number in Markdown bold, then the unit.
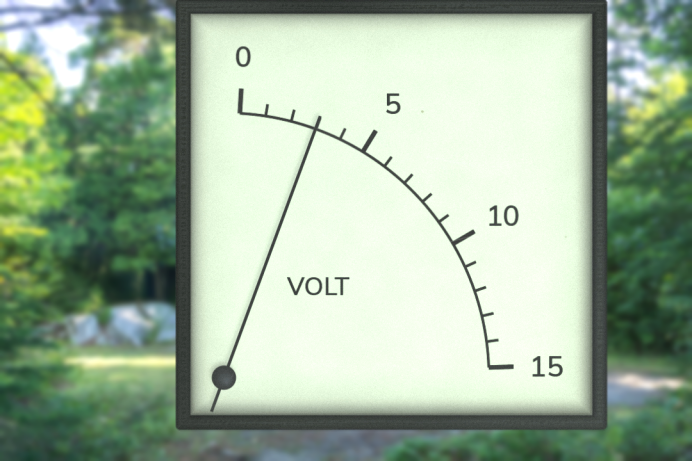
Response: **3** V
